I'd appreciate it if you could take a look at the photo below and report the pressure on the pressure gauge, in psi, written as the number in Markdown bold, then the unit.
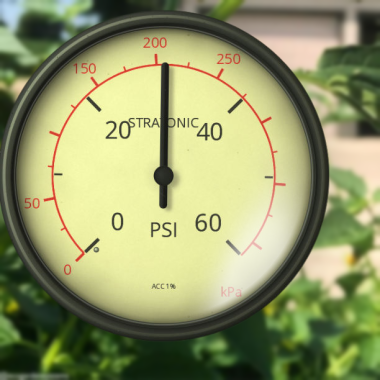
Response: **30** psi
